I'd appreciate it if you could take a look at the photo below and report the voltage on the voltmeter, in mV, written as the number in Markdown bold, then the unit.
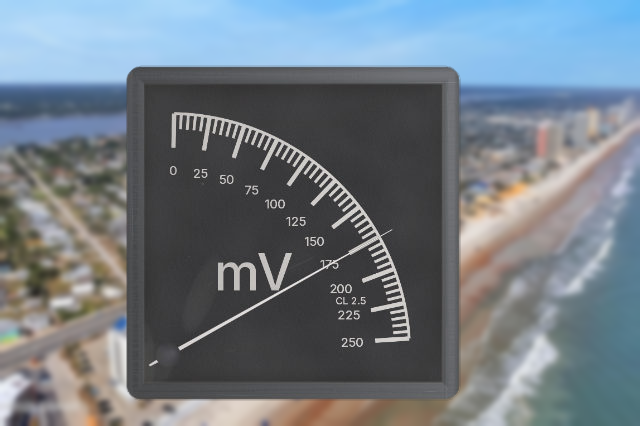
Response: **175** mV
